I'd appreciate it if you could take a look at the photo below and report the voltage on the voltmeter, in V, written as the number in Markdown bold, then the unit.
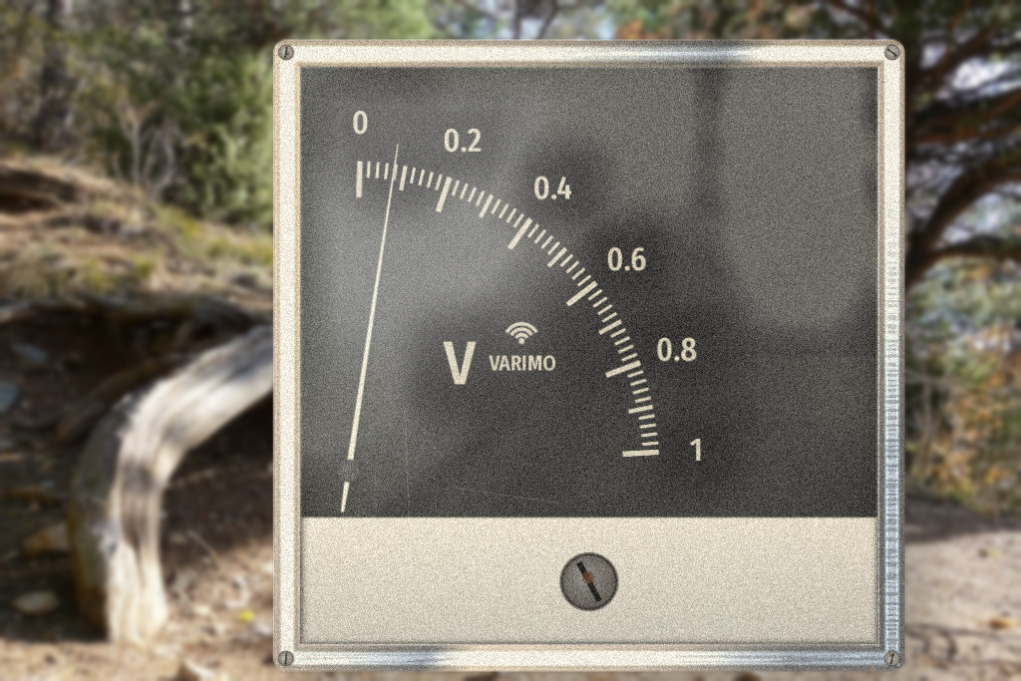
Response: **0.08** V
